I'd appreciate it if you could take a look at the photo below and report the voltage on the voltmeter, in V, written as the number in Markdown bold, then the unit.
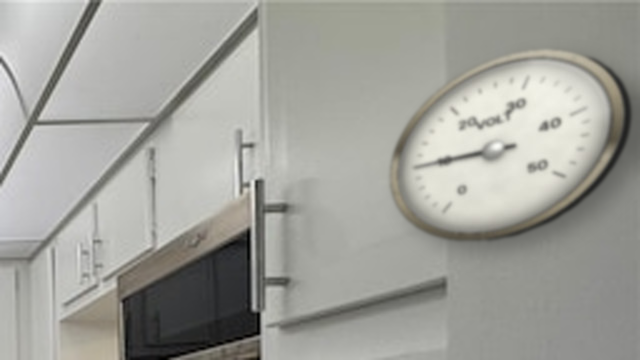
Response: **10** V
